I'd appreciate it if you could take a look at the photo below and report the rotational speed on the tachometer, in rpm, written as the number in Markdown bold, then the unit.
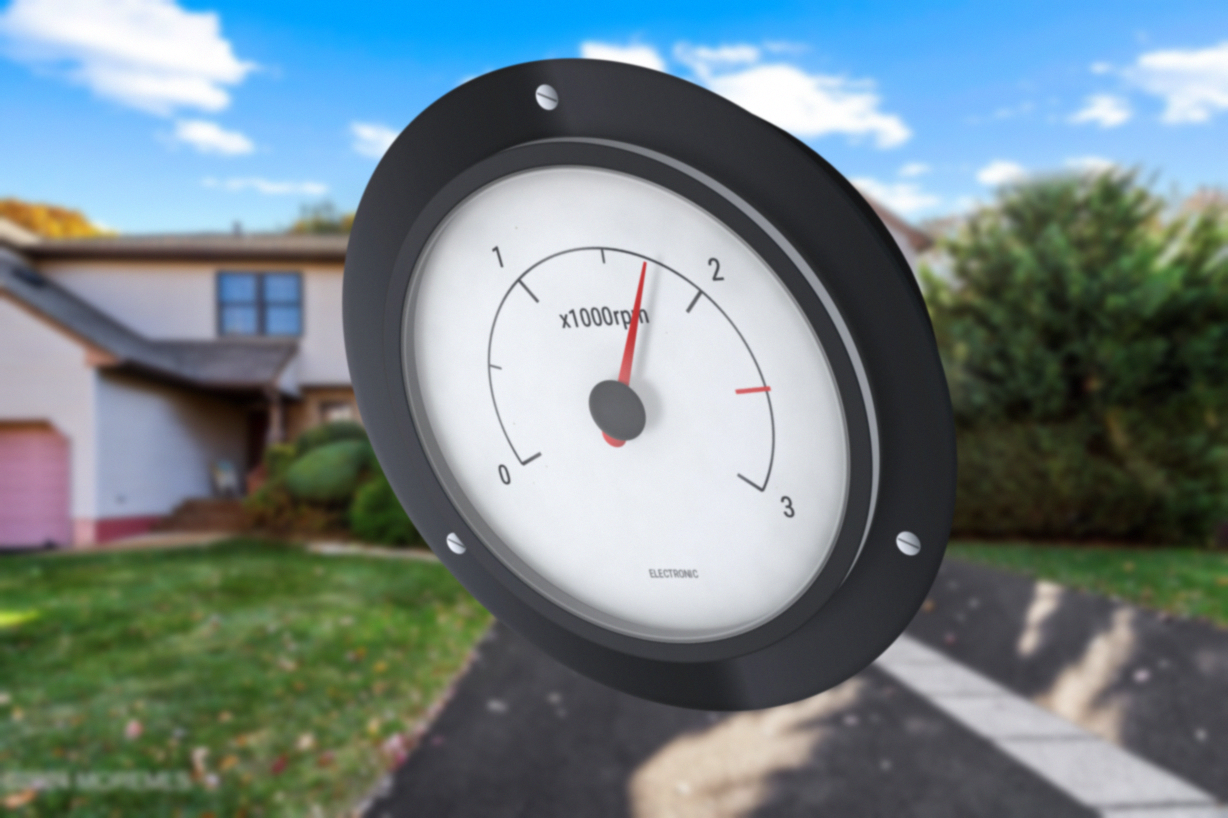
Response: **1750** rpm
